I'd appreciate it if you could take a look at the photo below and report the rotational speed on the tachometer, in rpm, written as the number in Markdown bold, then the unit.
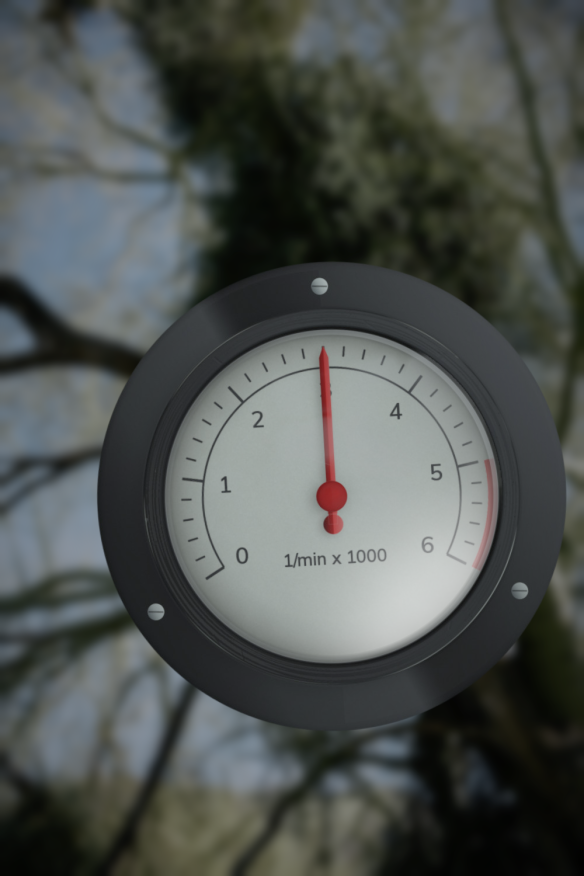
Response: **3000** rpm
